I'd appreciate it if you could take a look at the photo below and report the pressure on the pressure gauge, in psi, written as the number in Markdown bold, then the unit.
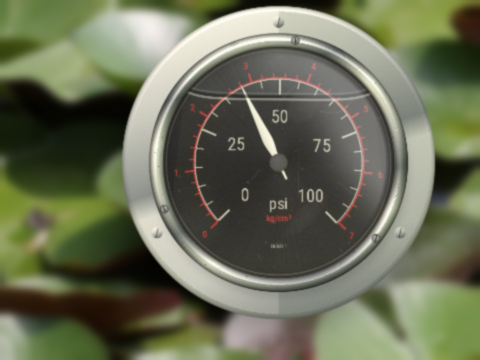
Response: **40** psi
